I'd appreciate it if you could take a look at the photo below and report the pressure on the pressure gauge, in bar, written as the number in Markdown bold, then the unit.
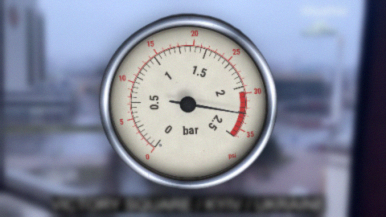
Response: **2.25** bar
